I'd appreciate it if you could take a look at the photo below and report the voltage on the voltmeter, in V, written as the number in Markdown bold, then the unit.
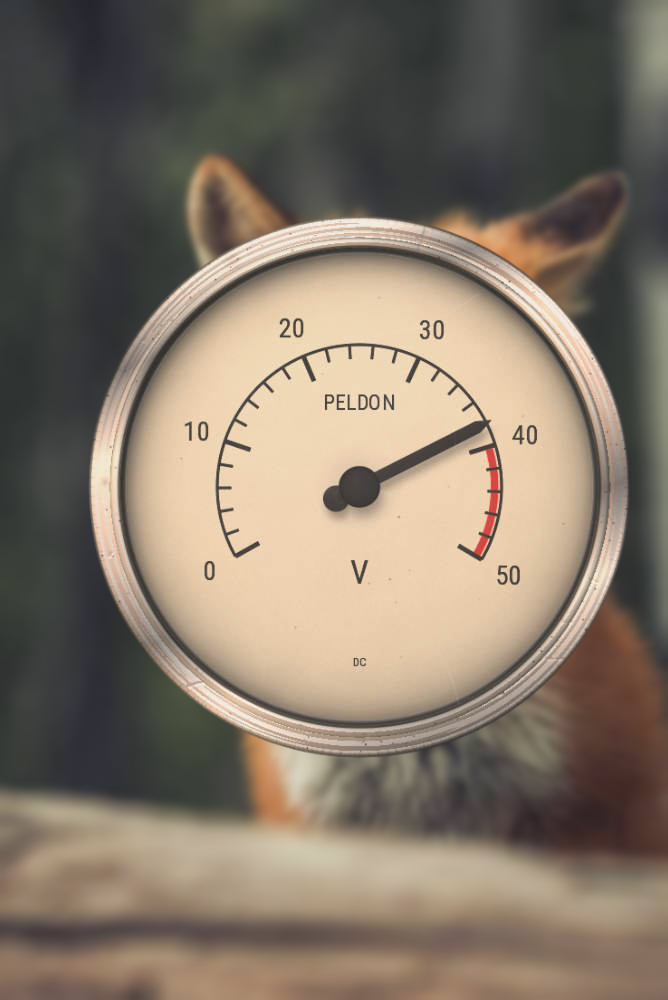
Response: **38** V
